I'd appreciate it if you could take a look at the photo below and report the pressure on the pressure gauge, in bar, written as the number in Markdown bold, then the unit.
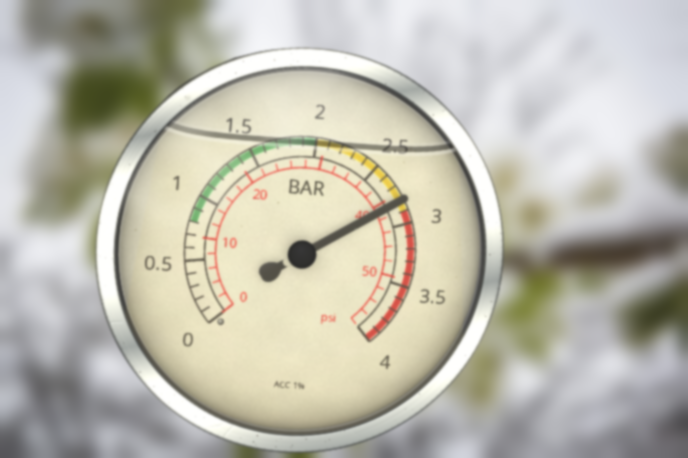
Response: **2.8** bar
